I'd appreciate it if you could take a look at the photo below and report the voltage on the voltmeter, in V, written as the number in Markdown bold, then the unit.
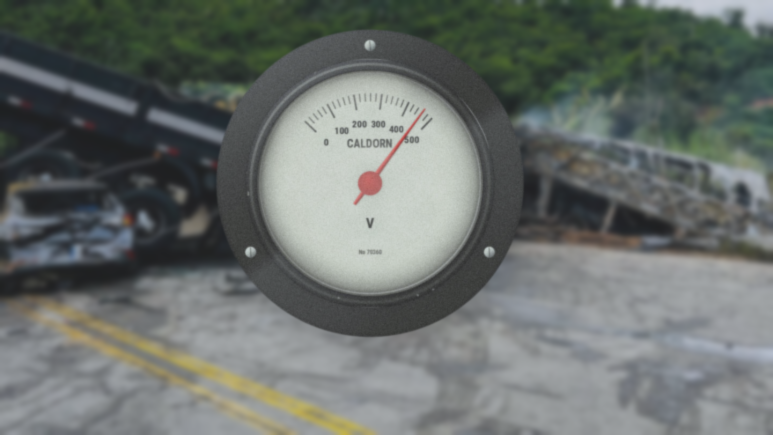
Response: **460** V
